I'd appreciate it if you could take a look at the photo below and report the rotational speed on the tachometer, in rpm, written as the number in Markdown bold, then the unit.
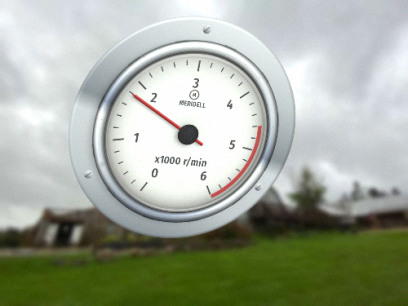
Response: **1800** rpm
